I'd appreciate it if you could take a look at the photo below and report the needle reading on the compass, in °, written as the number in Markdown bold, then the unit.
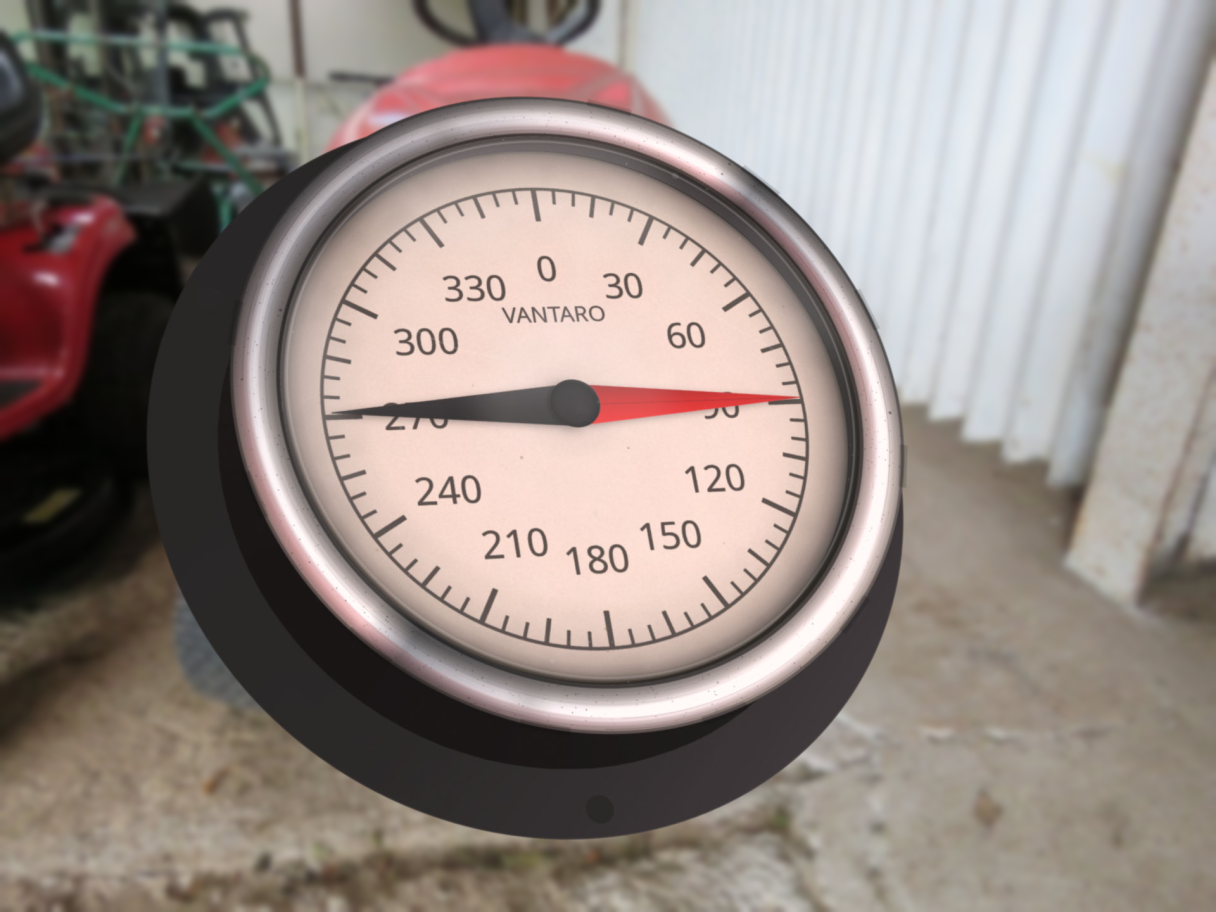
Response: **90** °
